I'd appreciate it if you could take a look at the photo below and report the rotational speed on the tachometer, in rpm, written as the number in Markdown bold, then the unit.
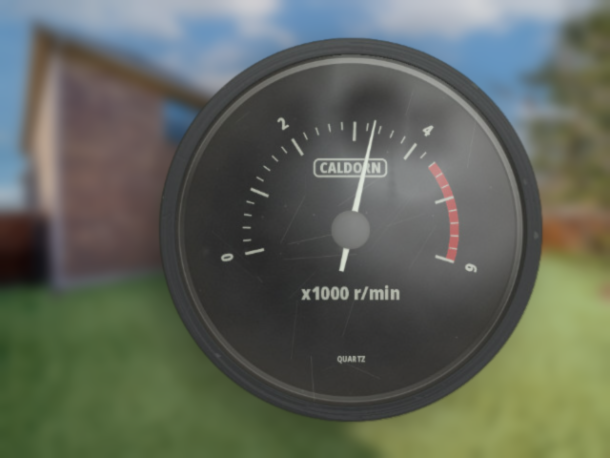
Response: **3300** rpm
